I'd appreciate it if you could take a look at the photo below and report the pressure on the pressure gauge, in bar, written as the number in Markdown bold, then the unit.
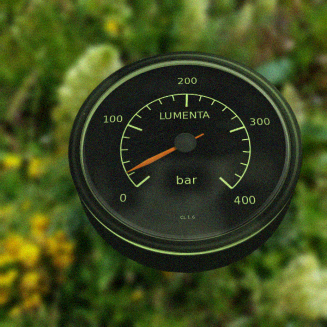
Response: **20** bar
